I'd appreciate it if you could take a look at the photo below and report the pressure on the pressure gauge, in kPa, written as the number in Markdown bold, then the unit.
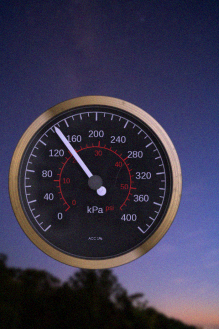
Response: **145** kPa
